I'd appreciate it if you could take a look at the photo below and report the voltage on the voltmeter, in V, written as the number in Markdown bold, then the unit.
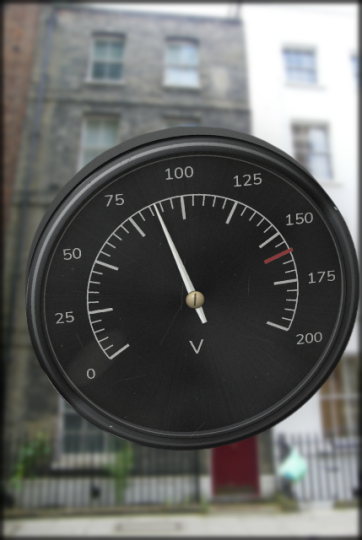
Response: **87.5** V
